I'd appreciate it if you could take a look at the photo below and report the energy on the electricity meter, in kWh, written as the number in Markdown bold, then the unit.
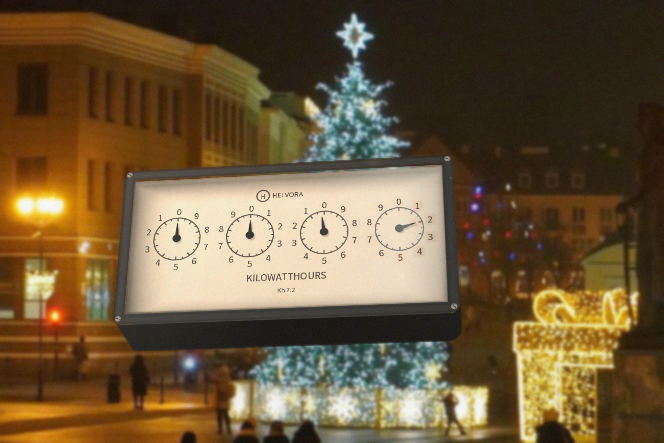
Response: **2** kWh
